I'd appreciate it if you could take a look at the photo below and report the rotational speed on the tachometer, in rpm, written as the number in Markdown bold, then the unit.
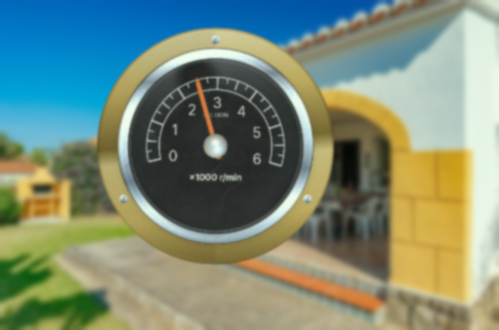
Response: **2500** rpm
